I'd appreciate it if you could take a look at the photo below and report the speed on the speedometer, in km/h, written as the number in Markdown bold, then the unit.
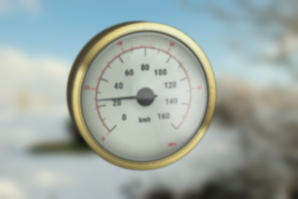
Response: **25** km/h
